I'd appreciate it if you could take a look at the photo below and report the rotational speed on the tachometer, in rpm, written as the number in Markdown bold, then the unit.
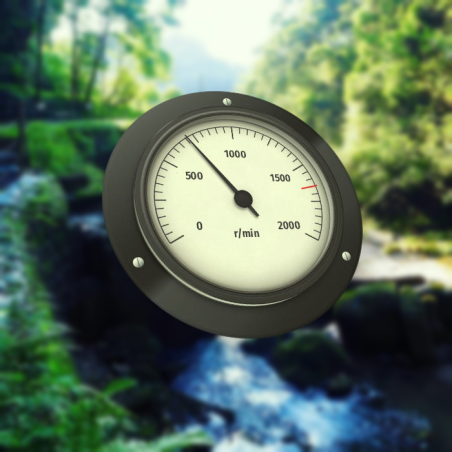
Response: **700** rpm
